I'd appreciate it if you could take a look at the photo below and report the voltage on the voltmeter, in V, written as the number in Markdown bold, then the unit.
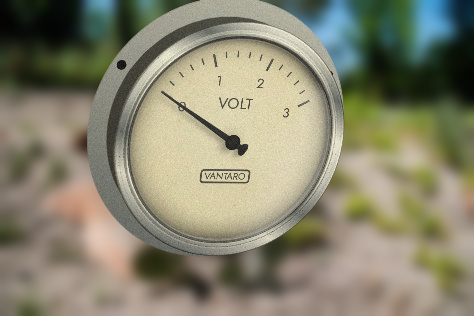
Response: **0** V
